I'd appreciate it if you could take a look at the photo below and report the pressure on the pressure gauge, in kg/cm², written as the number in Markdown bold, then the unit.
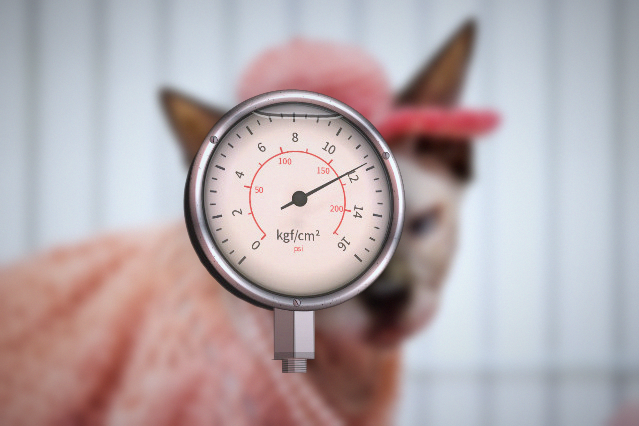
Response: **11.75** kg/cm²
